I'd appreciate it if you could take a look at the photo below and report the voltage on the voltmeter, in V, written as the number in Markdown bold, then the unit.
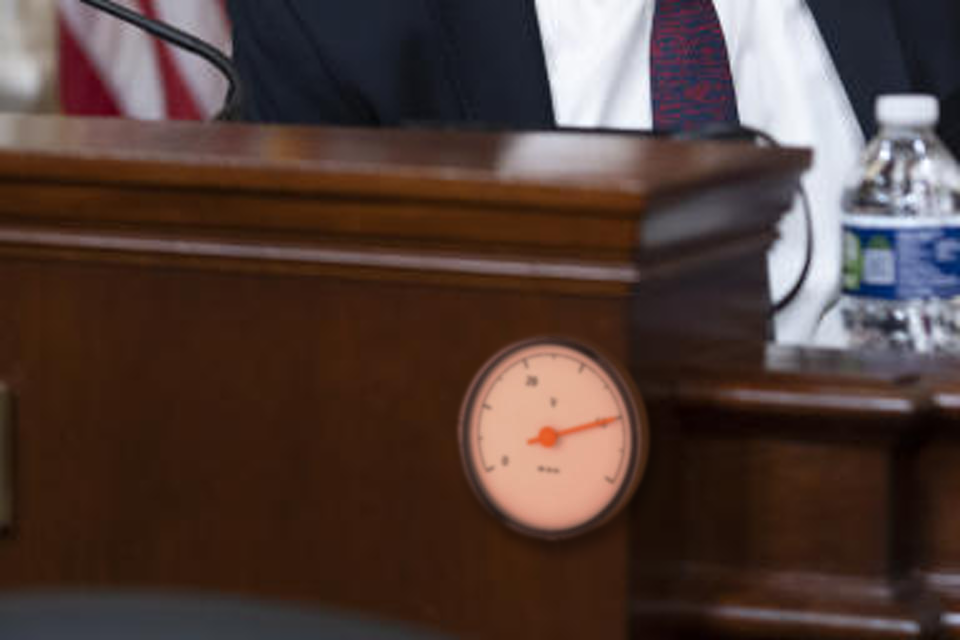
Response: **40** V
